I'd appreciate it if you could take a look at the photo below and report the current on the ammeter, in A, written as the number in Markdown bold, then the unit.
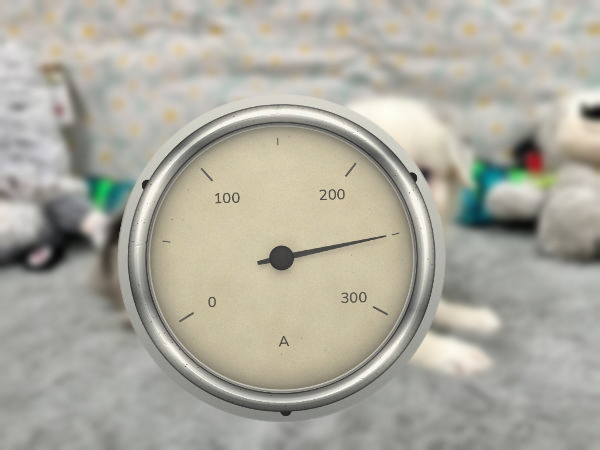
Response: **250** A
